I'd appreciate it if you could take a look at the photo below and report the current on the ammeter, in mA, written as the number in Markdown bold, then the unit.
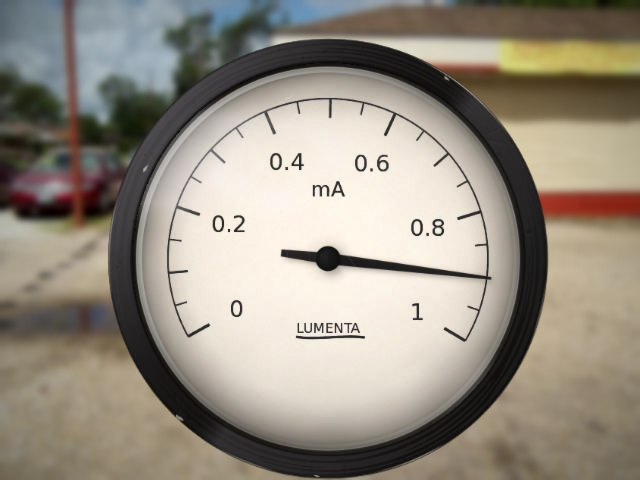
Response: **0.9** mA
